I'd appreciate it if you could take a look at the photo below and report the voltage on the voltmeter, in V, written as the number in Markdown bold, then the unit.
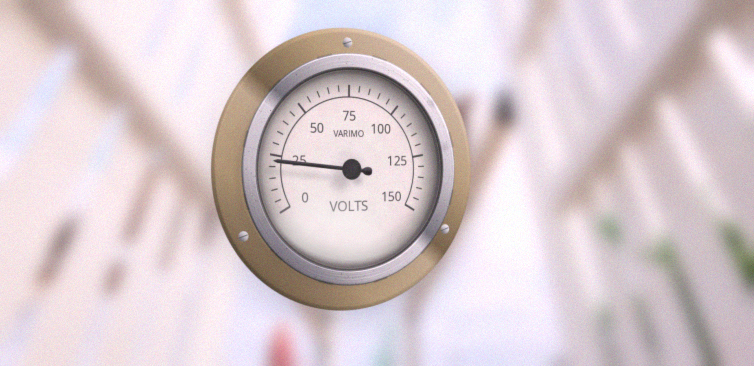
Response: **22.5** V
